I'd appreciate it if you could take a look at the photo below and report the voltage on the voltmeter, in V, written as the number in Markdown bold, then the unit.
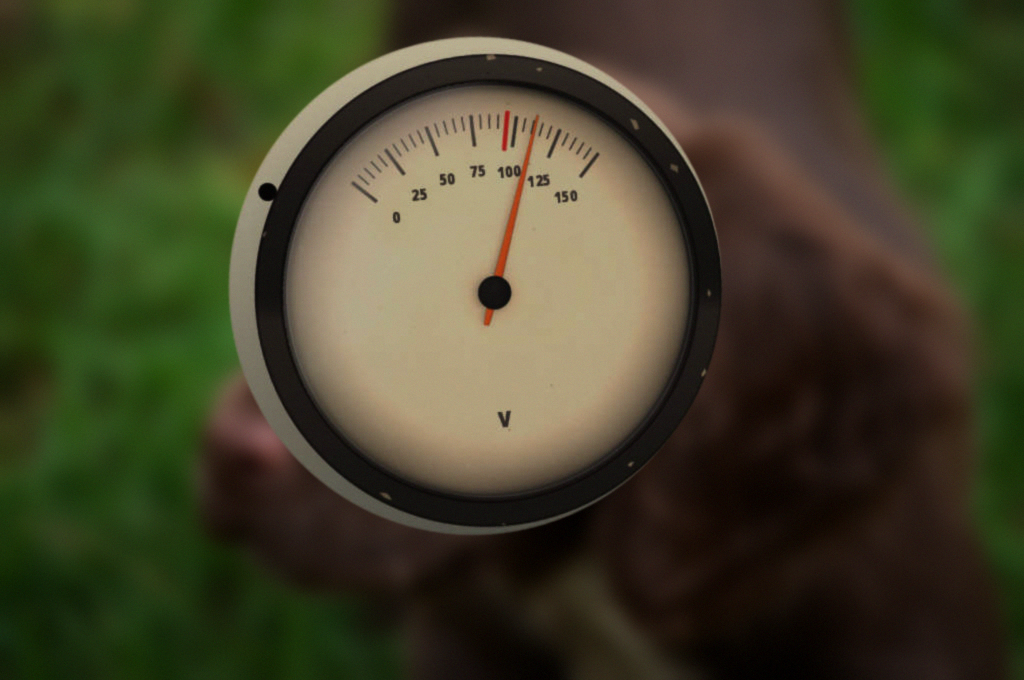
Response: **110** V
